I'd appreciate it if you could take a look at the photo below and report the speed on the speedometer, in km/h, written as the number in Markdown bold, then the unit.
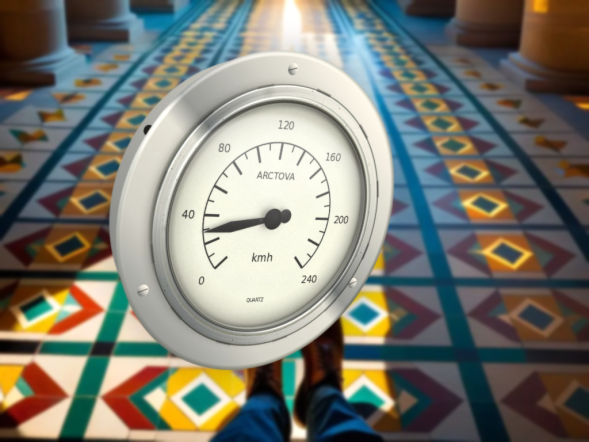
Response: **30** km/h
